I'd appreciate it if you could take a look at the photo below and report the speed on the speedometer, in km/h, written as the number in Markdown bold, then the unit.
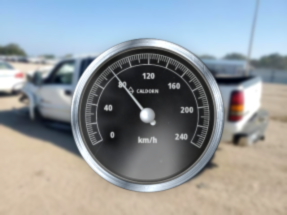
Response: **80** km/h
